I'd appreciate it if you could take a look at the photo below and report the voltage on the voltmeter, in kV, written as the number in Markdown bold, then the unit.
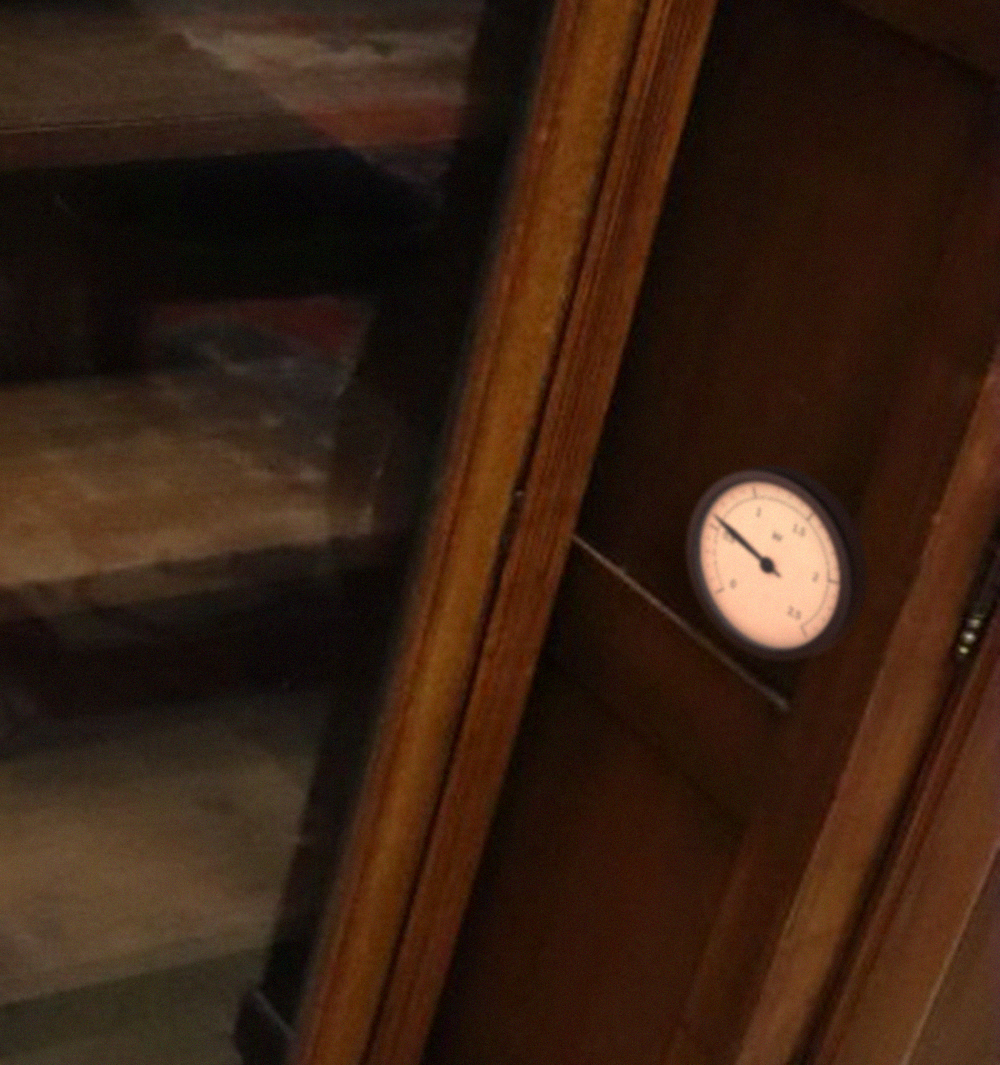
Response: **0.6** kV
